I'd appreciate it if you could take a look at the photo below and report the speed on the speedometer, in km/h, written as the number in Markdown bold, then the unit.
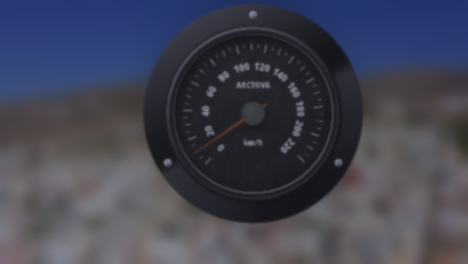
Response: **10** km/h
